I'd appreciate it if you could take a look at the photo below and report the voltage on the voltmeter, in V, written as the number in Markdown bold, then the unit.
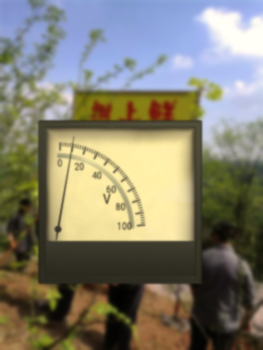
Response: **10** V
